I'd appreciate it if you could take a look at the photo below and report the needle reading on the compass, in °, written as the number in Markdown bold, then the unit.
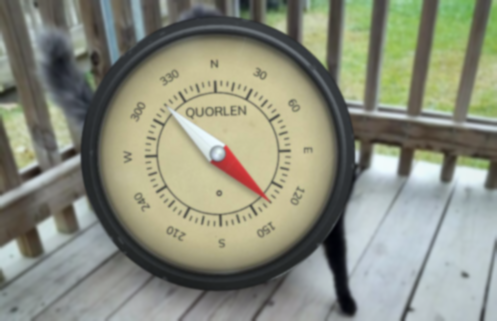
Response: **135** °
